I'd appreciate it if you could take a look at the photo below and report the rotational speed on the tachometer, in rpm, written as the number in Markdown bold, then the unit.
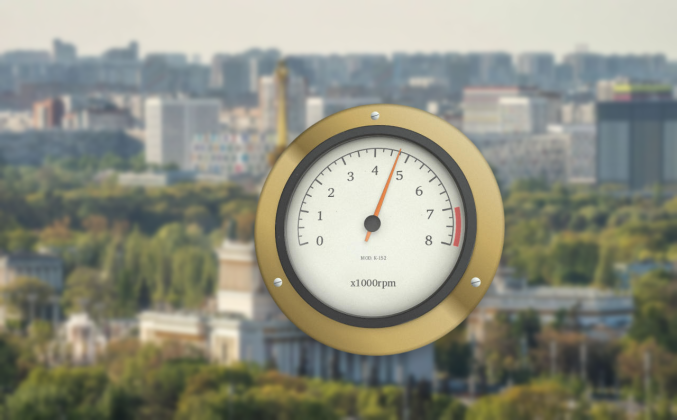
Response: **4750** rpm
